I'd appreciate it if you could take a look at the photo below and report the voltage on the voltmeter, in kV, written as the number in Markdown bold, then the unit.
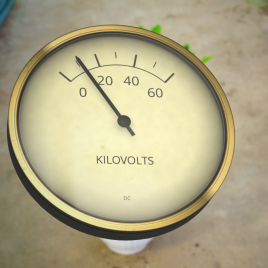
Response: **10** kV
